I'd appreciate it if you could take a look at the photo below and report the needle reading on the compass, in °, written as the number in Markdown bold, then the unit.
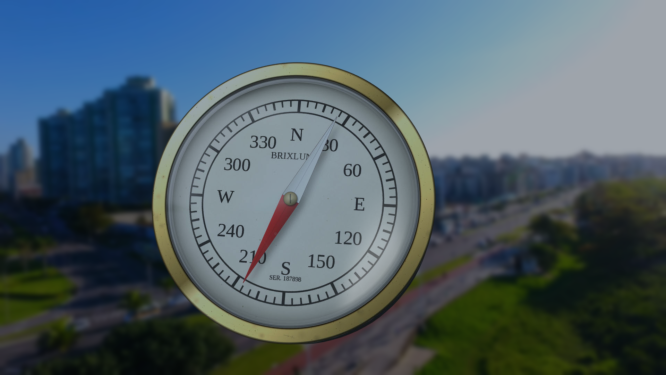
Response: **205** °
